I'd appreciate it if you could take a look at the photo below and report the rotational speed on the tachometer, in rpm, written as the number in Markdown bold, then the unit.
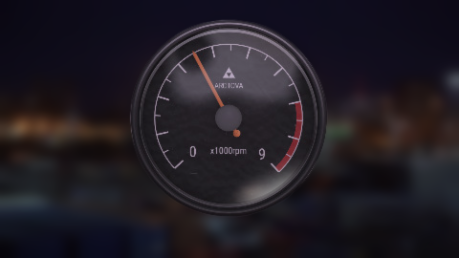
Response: **3500** rpm
